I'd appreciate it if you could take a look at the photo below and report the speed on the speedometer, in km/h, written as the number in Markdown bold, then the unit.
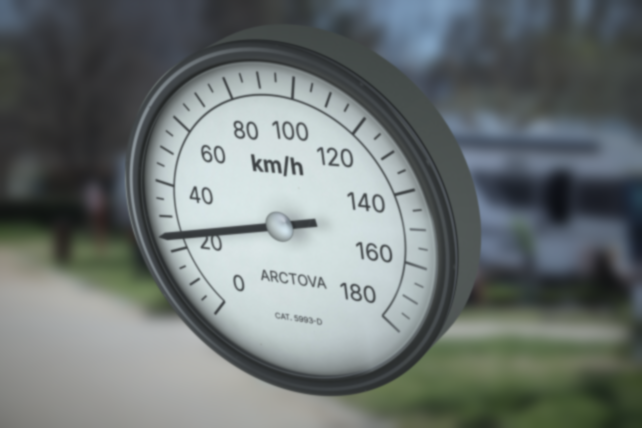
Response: **25** km/h
